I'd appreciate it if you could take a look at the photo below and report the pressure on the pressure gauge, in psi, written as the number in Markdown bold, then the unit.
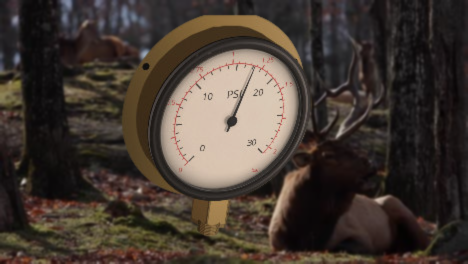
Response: **17** psi
